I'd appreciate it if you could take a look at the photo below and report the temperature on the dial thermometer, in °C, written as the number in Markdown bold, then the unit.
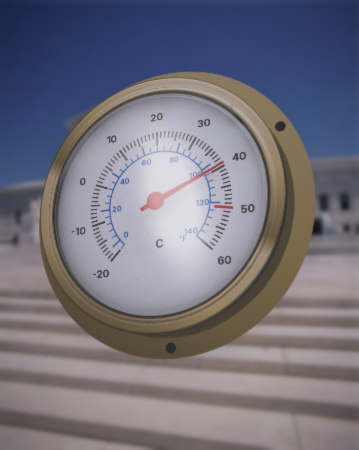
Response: **40** °C
